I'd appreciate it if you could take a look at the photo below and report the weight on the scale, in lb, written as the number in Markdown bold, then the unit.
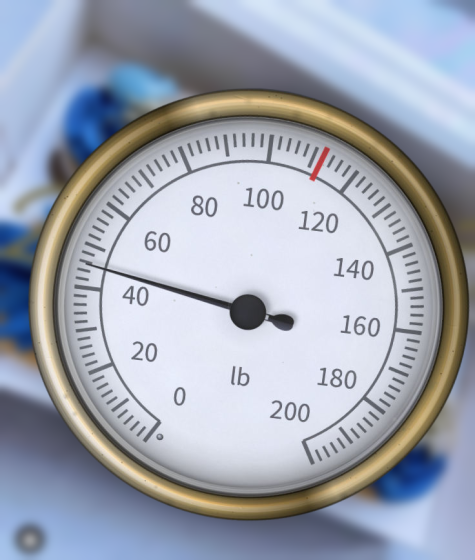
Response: **46** lb
